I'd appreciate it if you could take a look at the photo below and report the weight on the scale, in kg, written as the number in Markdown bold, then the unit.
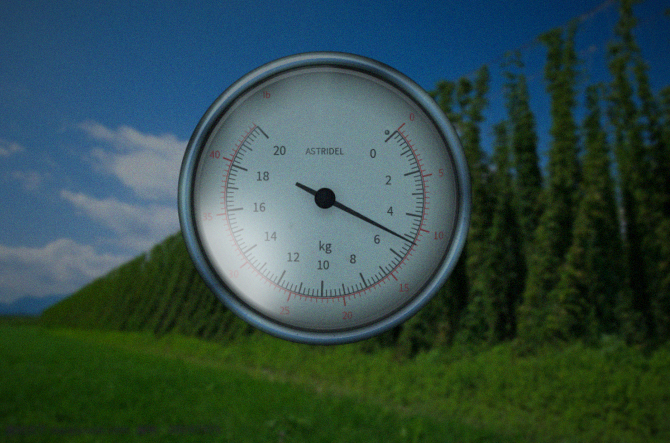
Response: **5.2** kg
